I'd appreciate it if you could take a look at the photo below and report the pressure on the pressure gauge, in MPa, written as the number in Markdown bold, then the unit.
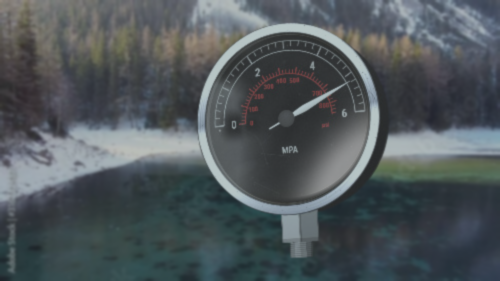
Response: **5.2** MPa
